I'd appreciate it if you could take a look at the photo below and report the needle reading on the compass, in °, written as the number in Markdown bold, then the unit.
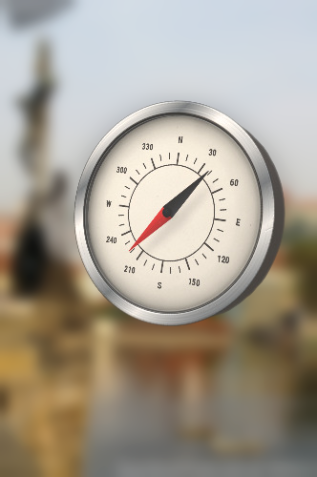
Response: **220** °
